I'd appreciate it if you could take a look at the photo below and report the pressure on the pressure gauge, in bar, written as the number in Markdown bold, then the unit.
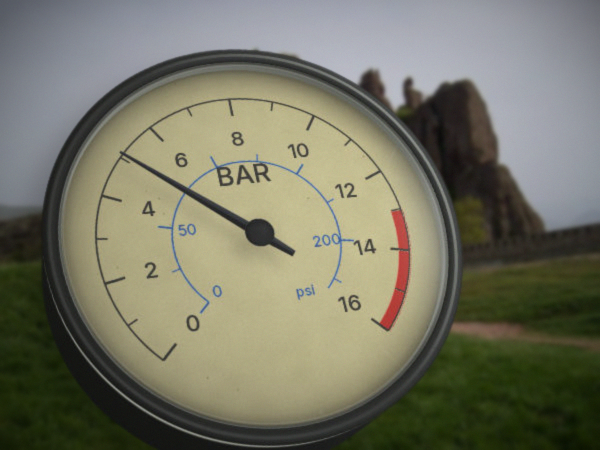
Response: **5** bar
